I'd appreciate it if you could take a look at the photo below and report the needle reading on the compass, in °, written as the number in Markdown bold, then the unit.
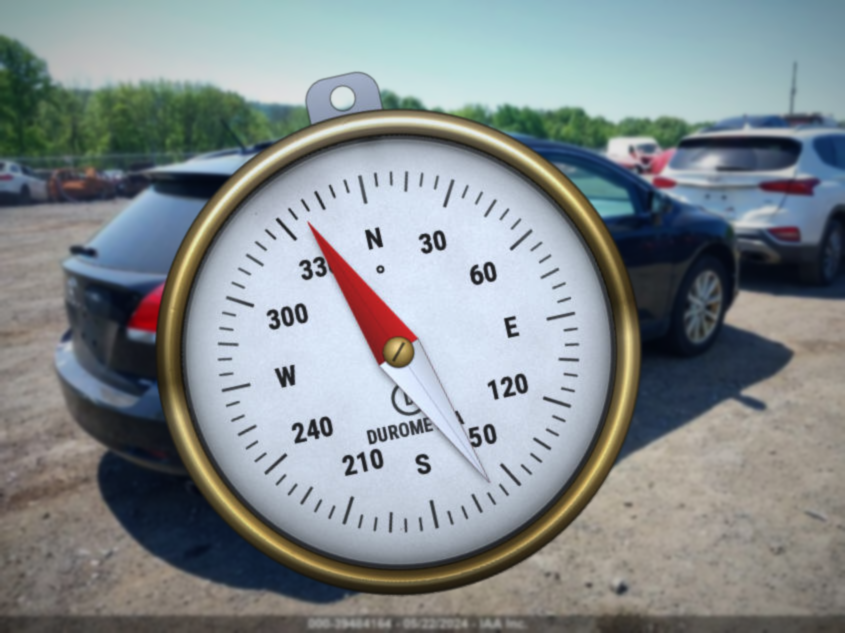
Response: **337.5** °
